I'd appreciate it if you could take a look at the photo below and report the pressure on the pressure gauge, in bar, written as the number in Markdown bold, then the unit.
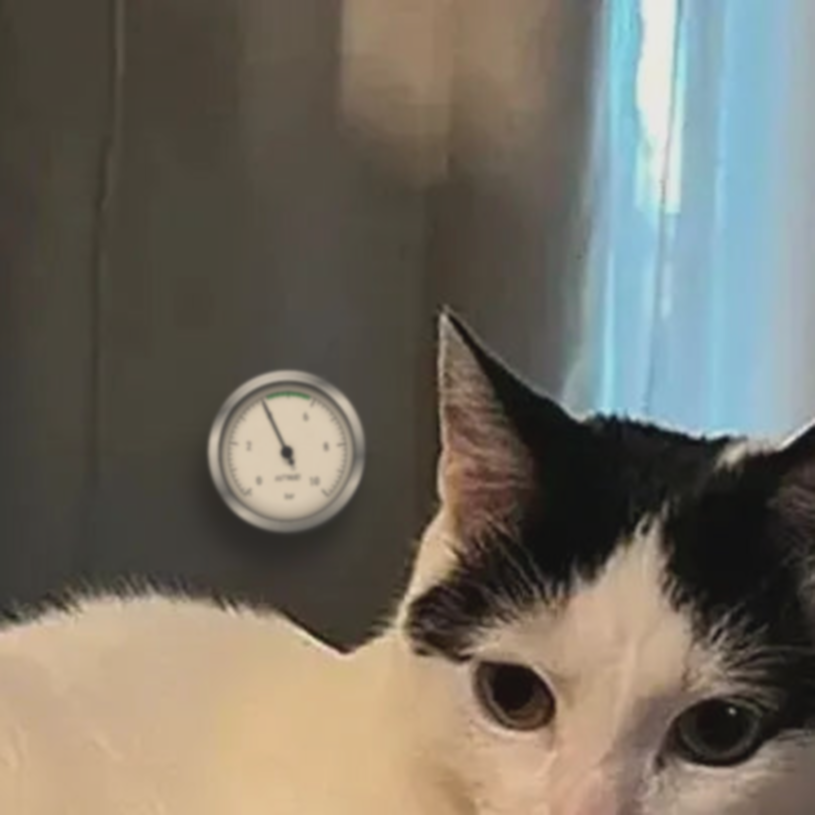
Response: **4** bar
